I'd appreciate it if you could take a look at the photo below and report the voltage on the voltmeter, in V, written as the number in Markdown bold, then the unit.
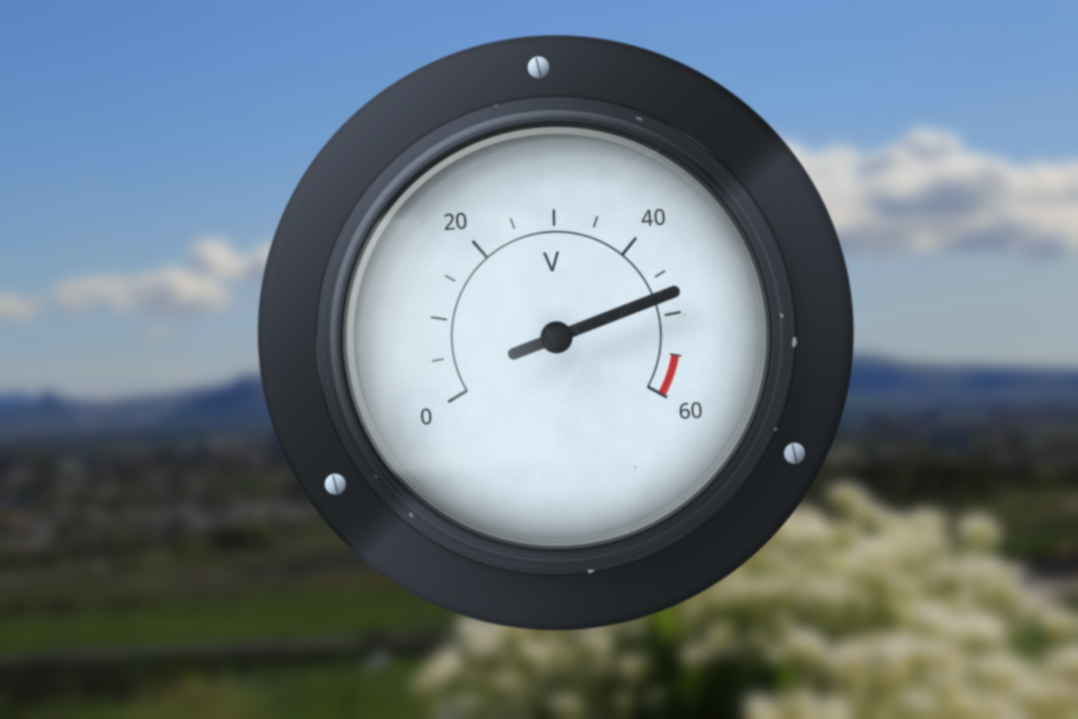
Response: **47.5** V
